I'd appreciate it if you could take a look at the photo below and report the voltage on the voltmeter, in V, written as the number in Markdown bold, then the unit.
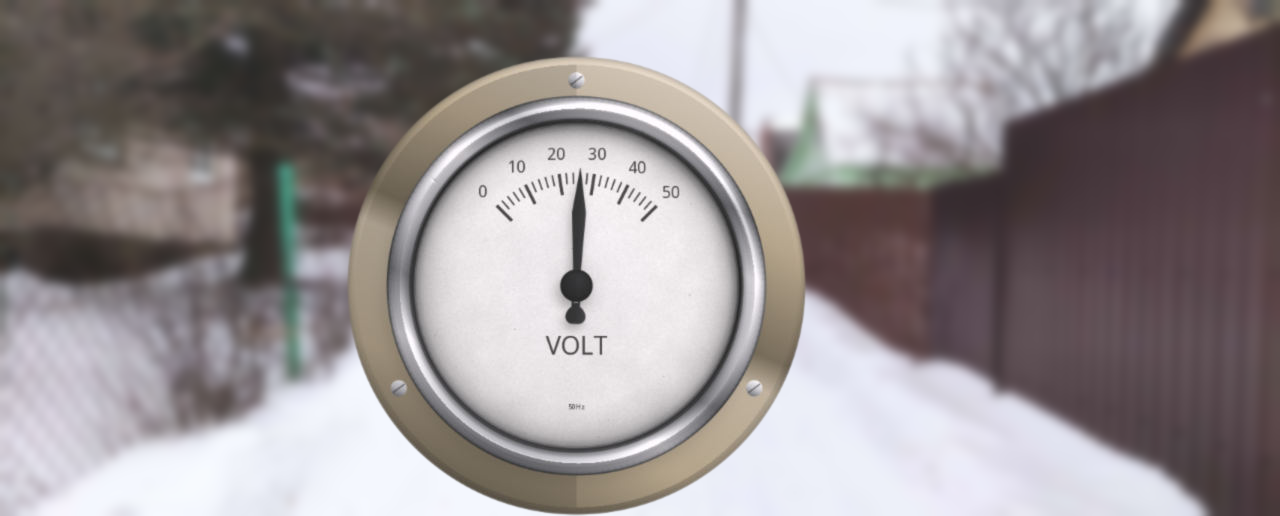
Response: **26** V
